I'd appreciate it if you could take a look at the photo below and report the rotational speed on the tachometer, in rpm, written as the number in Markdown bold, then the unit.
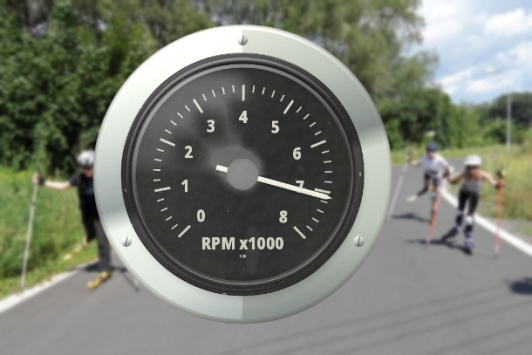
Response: **7100** rpm
